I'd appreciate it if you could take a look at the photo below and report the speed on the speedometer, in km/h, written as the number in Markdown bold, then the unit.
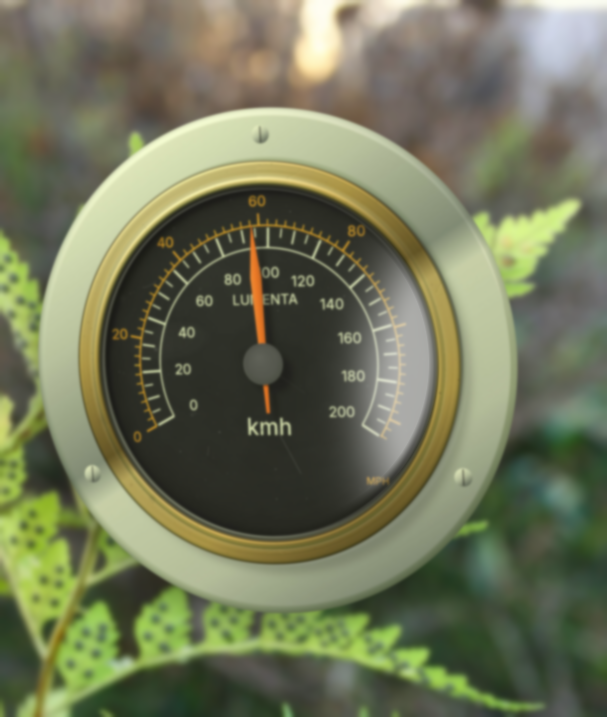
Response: **95** km/h
